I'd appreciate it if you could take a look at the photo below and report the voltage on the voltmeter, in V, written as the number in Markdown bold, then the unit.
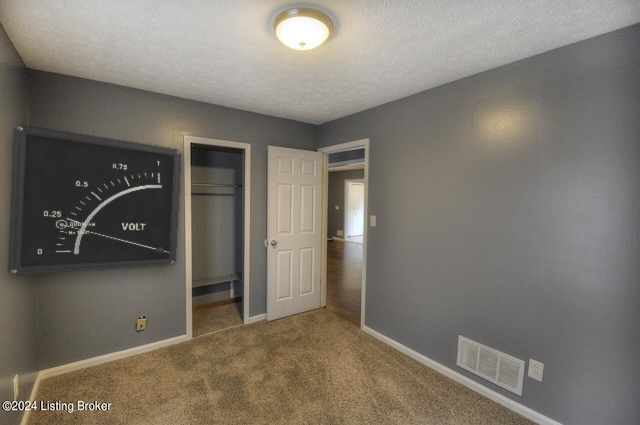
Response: **0.2** V
